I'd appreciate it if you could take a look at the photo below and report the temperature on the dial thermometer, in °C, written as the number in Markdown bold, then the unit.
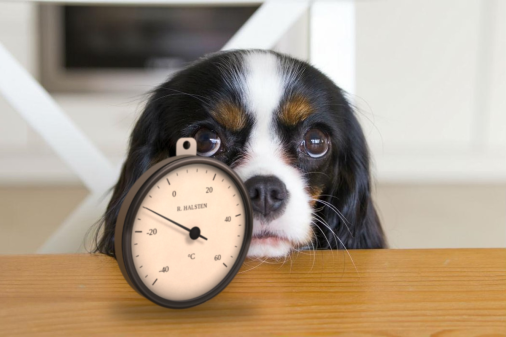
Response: **-12** °C
